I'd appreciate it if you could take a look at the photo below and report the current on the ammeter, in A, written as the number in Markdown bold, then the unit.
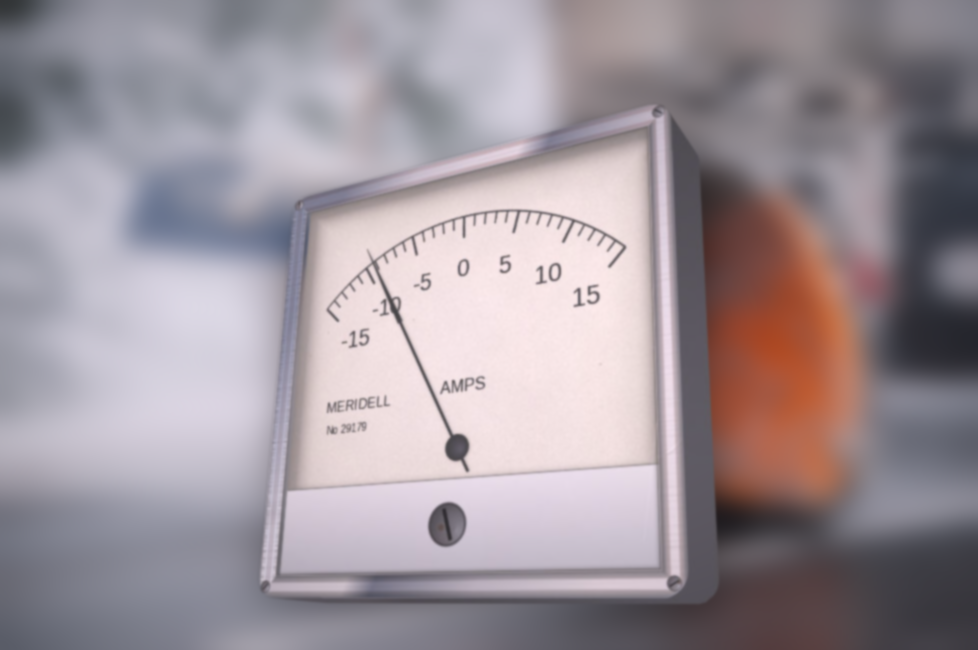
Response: **-9** A
